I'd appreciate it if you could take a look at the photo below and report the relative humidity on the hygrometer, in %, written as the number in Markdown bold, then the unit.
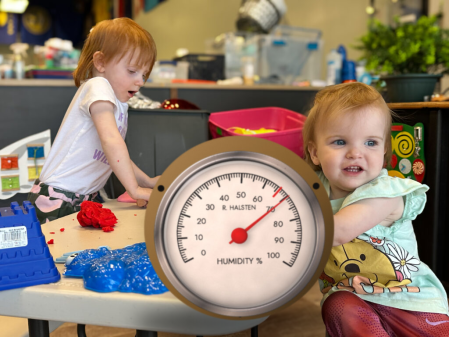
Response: **70** %
